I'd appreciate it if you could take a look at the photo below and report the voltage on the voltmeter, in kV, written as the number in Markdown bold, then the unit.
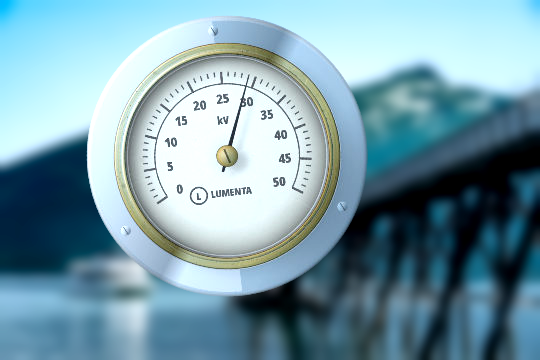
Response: **29** kV
